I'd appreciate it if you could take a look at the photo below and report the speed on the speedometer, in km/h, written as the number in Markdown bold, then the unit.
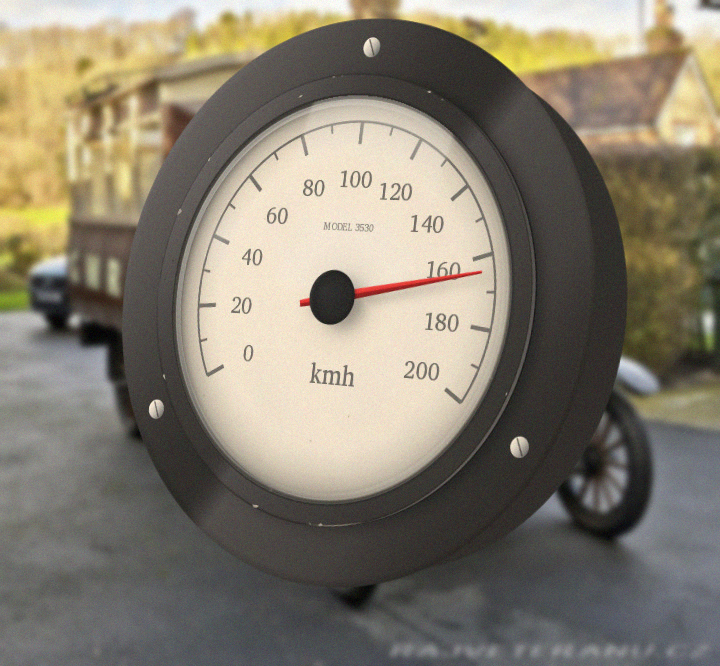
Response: **165** km/h
